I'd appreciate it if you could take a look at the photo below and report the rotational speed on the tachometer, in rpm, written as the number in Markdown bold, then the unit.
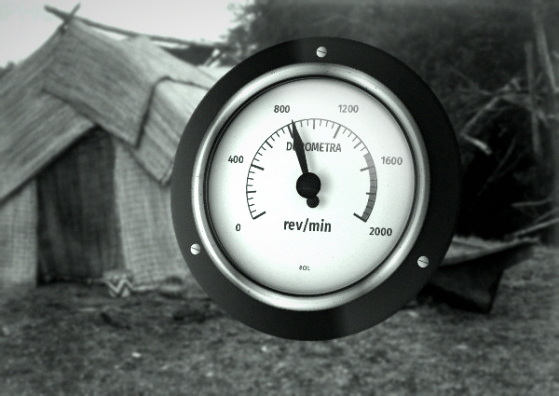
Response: **850** rpm
